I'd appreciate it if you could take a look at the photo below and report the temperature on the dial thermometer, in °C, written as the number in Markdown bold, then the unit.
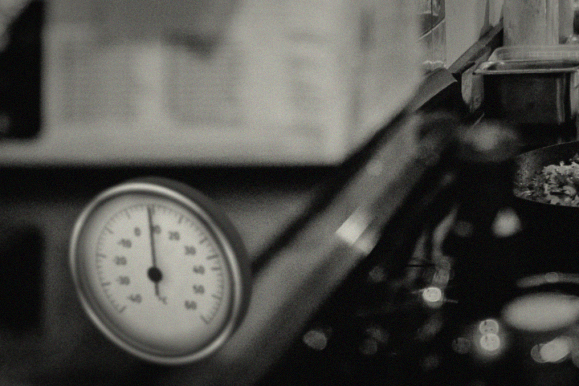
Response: **10** °C
